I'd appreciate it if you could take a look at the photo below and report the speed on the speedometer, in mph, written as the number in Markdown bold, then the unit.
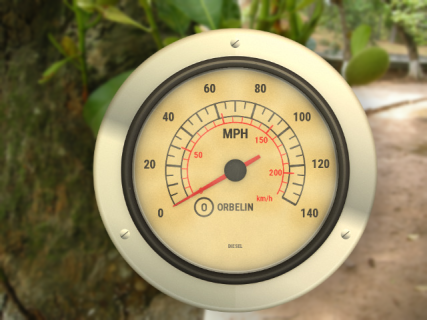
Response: **0** mph
